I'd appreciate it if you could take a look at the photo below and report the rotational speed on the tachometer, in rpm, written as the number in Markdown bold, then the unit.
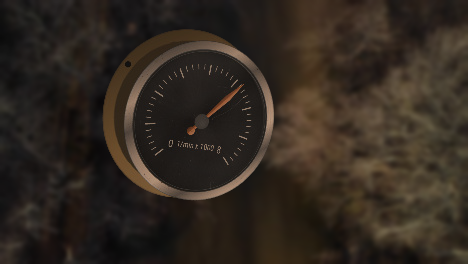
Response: **5200** rpm
